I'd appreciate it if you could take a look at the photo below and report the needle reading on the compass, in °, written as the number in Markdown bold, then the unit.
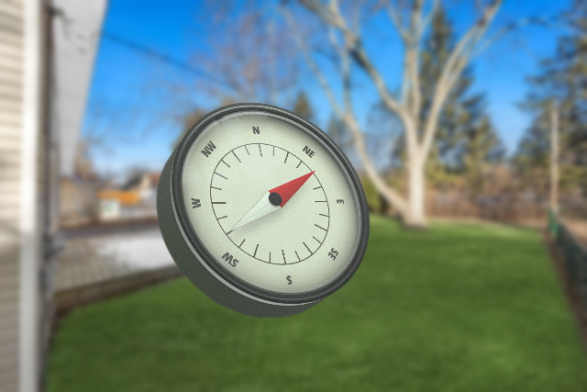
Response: **60** °
